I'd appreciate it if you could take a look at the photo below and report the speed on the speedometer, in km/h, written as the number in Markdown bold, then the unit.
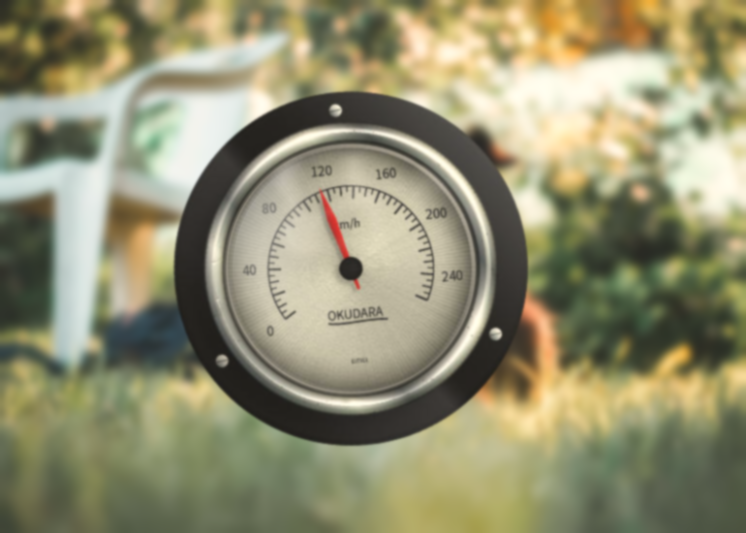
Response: **115** km/h
